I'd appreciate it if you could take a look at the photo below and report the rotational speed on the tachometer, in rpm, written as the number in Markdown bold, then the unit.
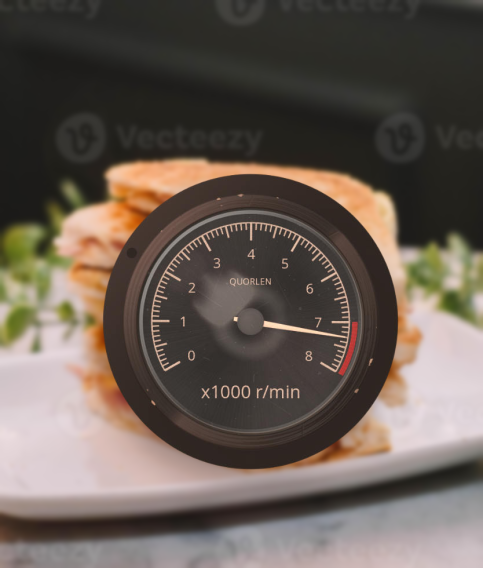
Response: **7300** rpm
